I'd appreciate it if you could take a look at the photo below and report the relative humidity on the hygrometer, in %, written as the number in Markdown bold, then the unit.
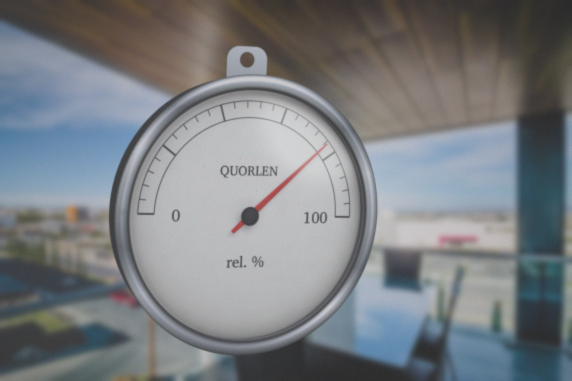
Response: **76** %
